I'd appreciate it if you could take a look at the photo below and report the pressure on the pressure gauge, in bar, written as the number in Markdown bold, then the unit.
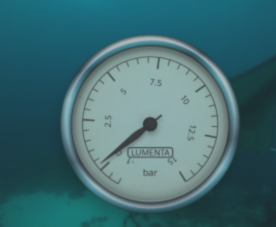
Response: **0.25** bar
